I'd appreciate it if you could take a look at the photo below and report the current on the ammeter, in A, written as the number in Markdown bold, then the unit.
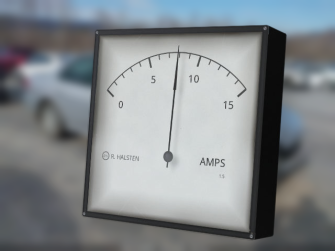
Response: **8** A
